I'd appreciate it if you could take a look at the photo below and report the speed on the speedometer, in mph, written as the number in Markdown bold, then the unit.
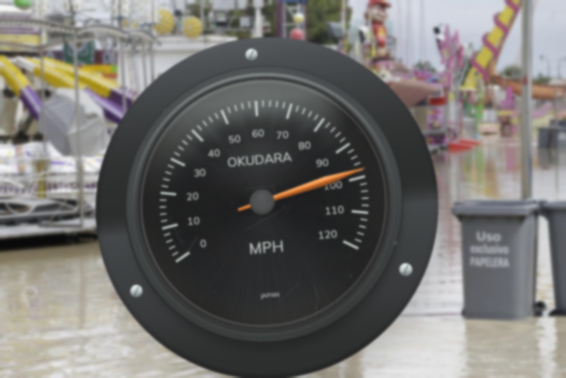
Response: **98** mph
